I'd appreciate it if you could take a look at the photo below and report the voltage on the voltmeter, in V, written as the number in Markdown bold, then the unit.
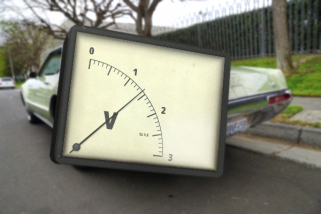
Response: **1.4** V
